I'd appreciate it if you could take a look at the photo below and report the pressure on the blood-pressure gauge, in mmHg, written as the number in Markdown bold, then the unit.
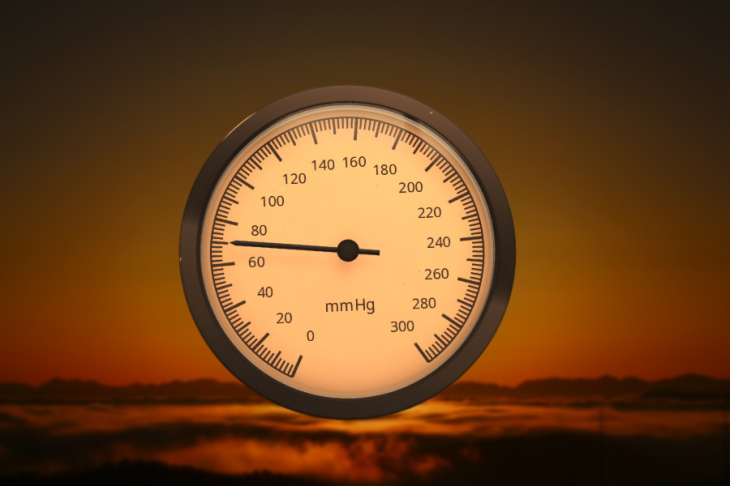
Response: **70** mmHg
